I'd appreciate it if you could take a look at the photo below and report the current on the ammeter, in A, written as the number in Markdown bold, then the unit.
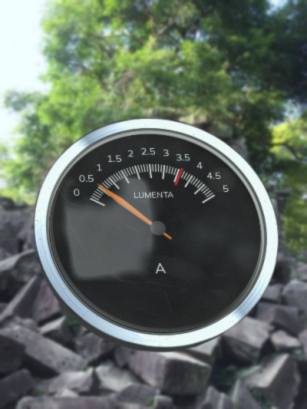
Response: **0.5** A
